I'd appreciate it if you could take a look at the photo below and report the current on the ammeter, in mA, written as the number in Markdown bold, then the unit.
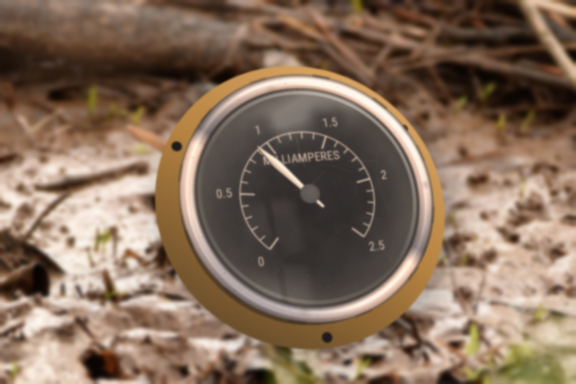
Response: **0.9** mA
